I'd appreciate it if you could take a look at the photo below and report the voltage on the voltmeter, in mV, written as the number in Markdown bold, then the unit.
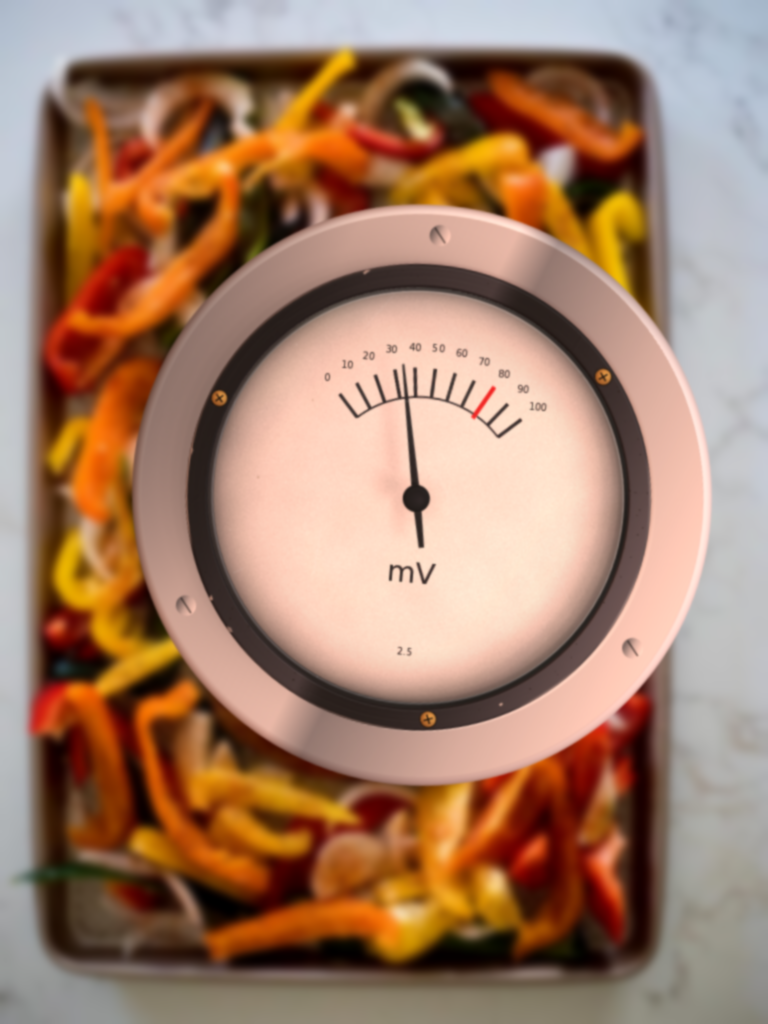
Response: **35** mV
